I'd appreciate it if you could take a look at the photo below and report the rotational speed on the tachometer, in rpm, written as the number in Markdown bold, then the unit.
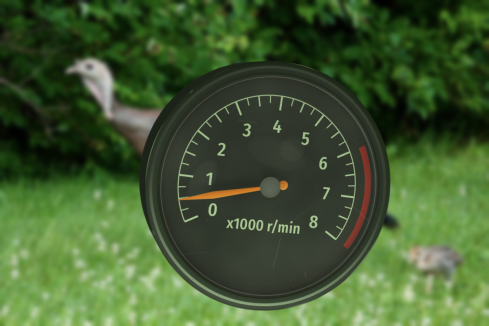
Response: **500** rpm
